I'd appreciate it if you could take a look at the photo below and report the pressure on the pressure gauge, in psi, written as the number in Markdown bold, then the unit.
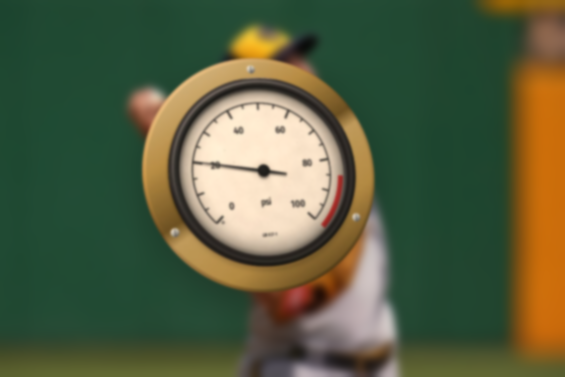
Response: **20** psi
